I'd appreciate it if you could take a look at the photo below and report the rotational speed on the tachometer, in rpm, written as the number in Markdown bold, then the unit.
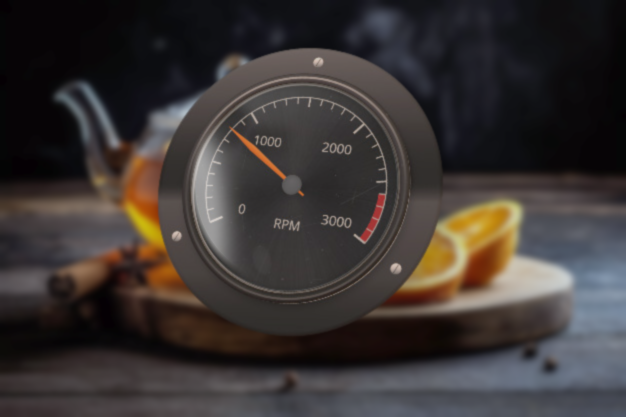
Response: **800** rpm
